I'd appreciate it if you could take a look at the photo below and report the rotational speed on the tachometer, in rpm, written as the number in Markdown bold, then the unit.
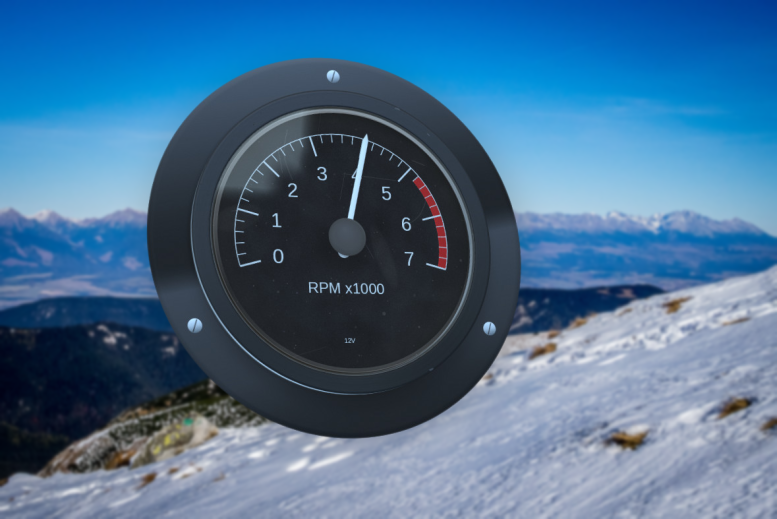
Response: **4000** rpm
